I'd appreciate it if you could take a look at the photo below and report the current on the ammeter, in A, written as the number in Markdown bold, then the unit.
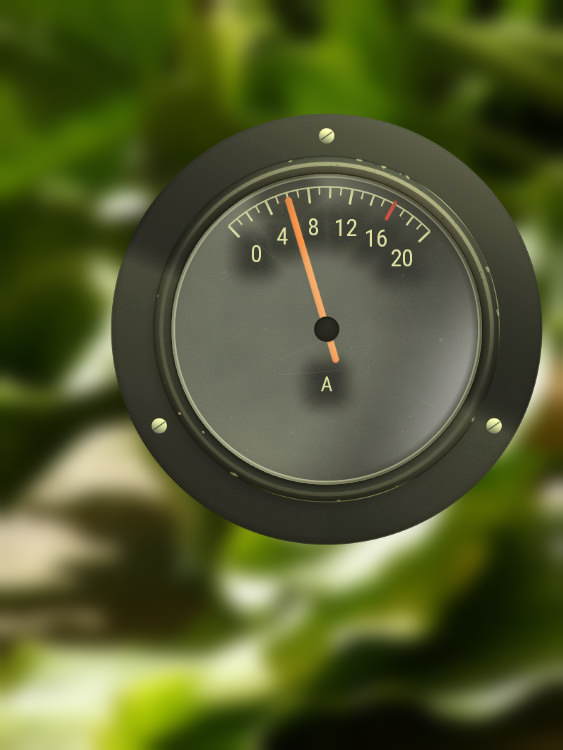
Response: **6** A
